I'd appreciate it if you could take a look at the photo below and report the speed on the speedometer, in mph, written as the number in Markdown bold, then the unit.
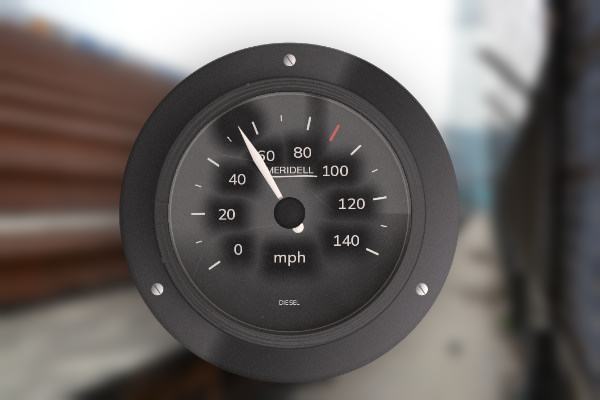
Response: **55** mph
